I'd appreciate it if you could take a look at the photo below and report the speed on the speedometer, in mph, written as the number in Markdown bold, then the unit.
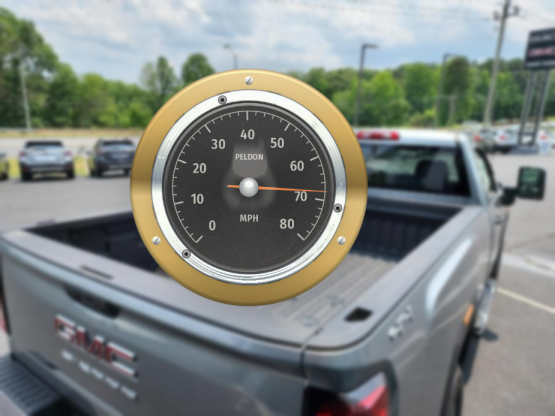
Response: **68** mph
